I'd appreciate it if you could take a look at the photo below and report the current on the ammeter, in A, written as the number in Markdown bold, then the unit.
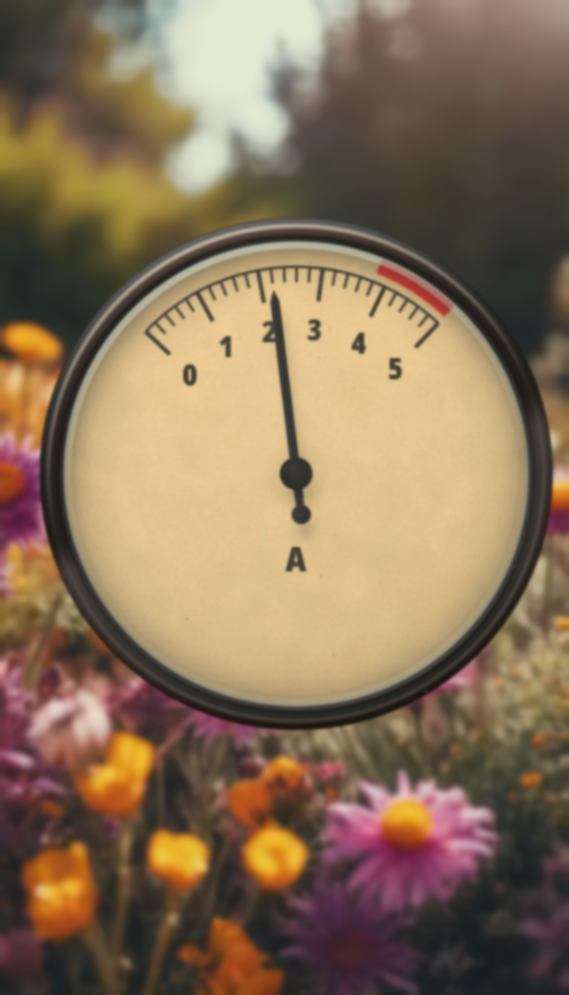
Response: **2.2** A
